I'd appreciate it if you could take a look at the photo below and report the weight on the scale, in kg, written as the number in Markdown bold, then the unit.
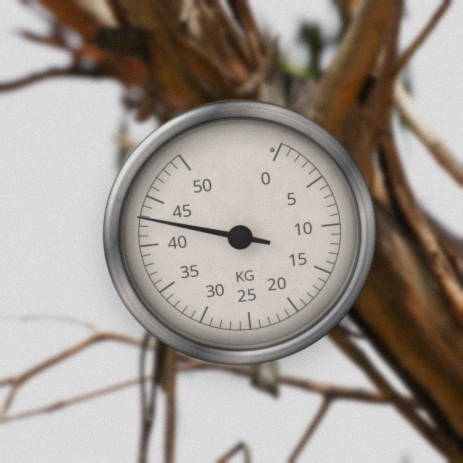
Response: **43** kg
